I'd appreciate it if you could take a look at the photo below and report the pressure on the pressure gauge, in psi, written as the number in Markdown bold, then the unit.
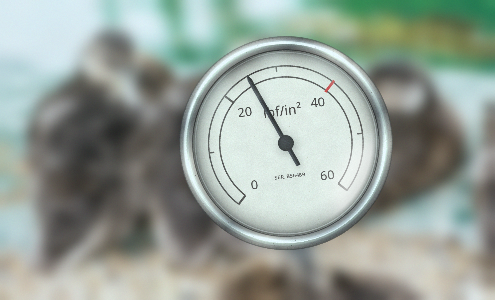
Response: **25** psi
